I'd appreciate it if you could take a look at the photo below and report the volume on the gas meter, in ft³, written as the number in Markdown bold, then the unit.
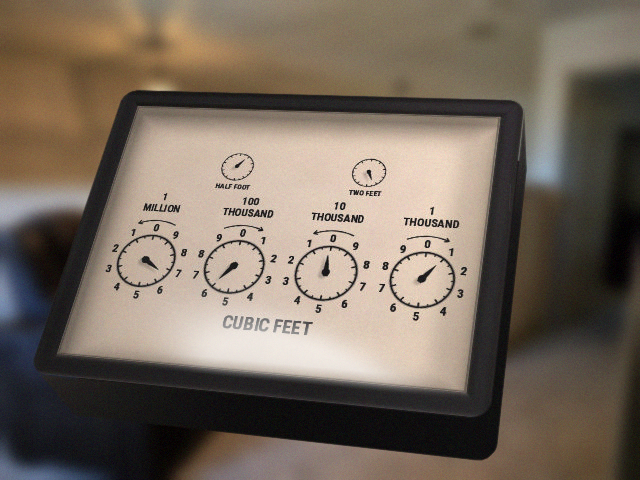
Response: **660100** ft³
